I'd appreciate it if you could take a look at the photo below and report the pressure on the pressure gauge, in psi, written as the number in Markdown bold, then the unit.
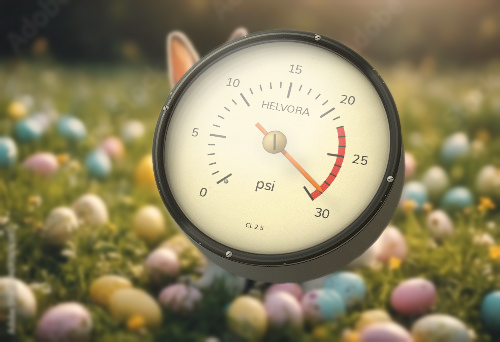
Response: **29** psi
